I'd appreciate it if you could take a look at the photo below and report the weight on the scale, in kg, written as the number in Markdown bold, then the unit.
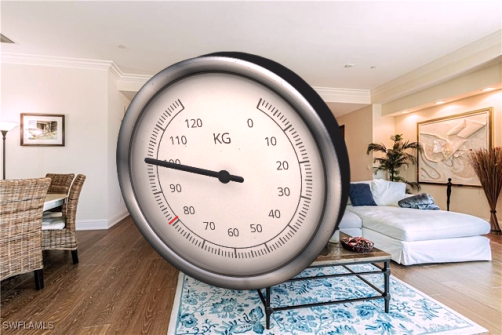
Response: **100** kg
